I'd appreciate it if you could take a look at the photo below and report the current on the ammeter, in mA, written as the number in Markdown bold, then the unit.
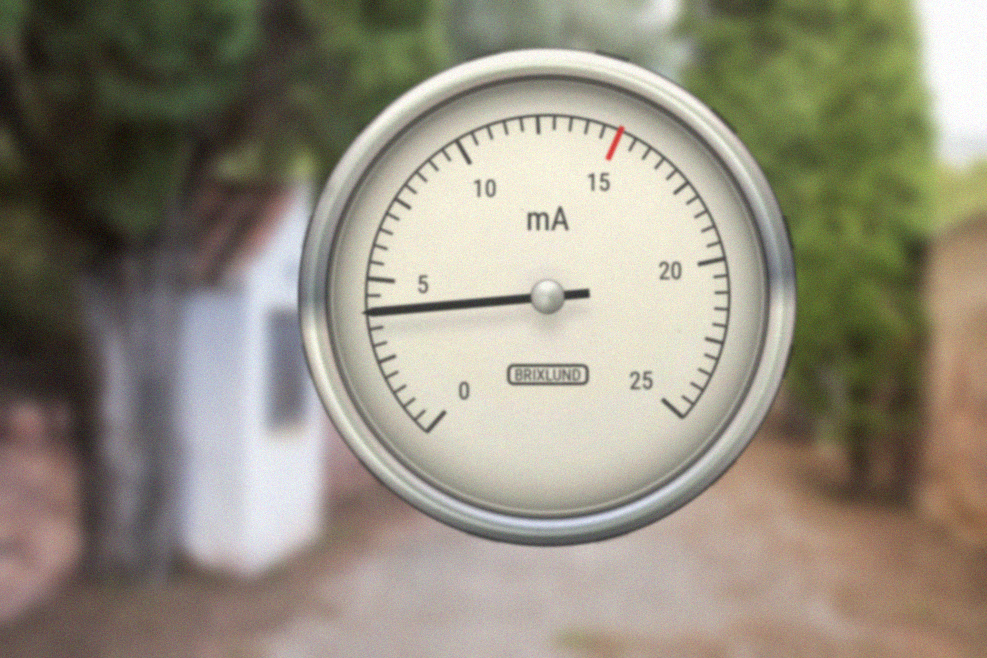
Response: **4** mA
